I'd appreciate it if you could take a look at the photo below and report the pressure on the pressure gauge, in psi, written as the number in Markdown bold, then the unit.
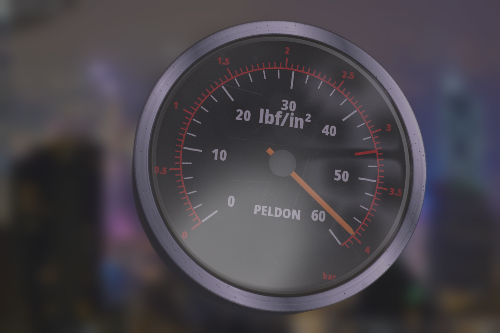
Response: **58** psi
